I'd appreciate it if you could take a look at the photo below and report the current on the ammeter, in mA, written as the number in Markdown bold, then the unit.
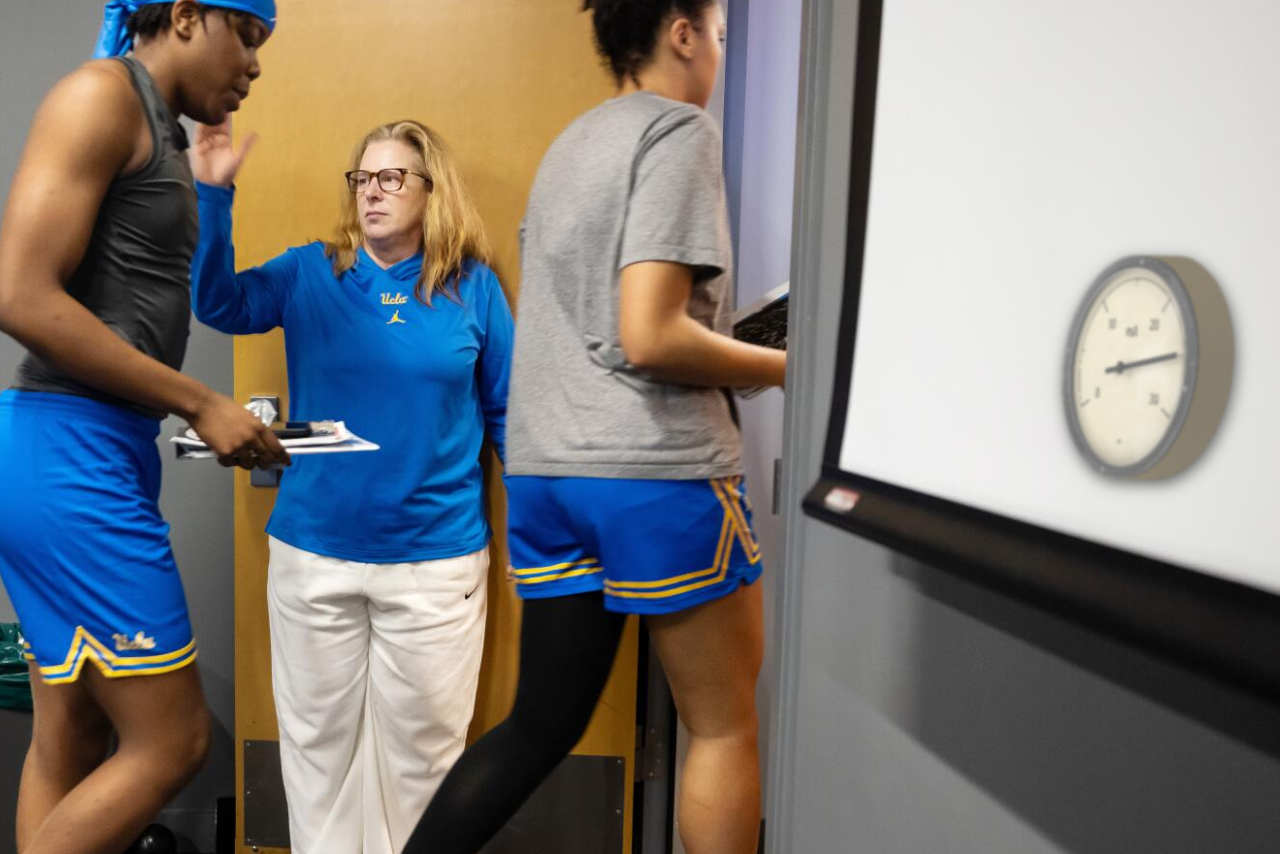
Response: **25** mA
